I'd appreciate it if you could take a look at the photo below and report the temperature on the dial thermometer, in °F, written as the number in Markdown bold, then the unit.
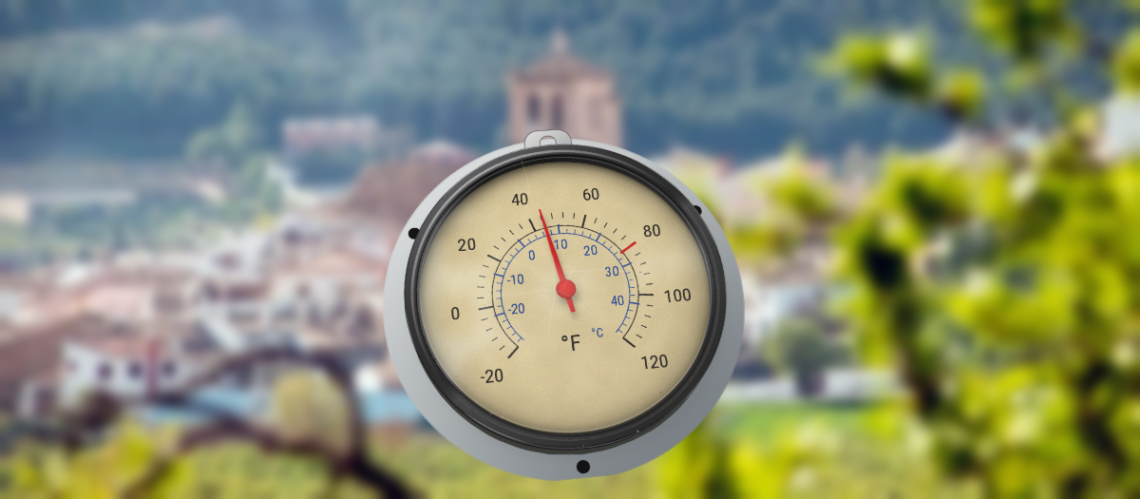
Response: **44** °F
